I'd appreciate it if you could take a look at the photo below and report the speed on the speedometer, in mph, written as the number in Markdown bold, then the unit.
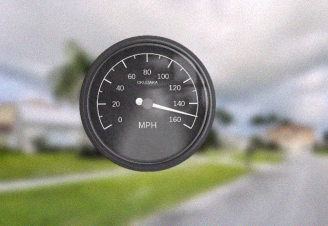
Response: **150** mph
